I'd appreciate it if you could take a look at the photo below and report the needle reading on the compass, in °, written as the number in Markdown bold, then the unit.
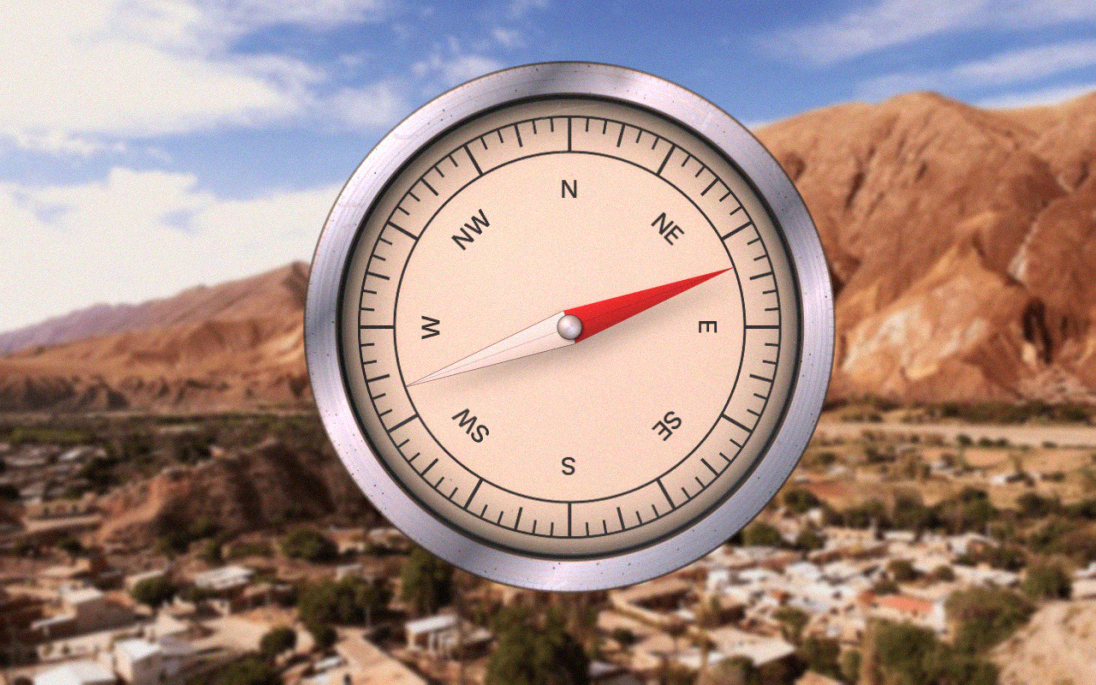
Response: **70** °
